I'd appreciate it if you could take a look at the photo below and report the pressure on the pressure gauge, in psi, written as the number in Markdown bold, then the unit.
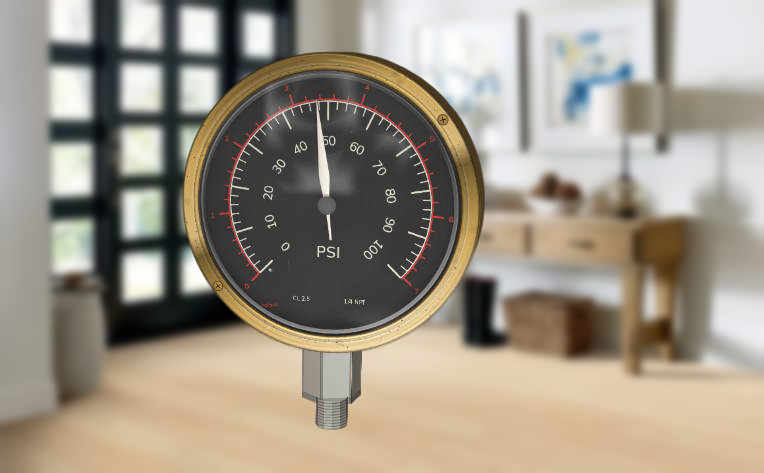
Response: **48** psi
